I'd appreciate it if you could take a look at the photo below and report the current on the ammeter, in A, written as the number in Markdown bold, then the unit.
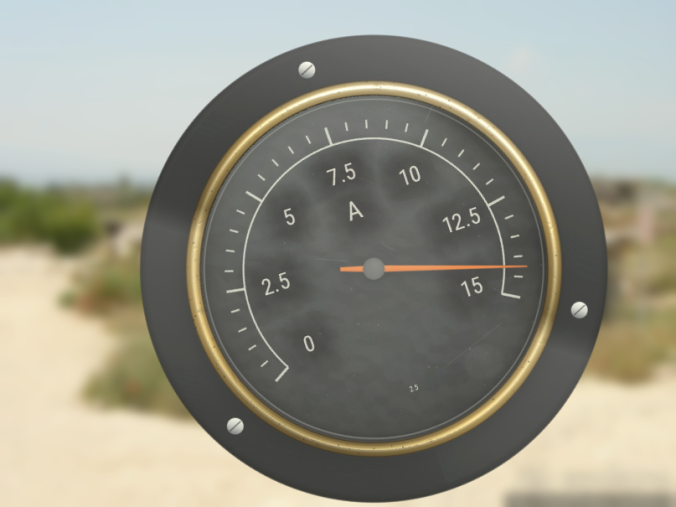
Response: **14.25** A
